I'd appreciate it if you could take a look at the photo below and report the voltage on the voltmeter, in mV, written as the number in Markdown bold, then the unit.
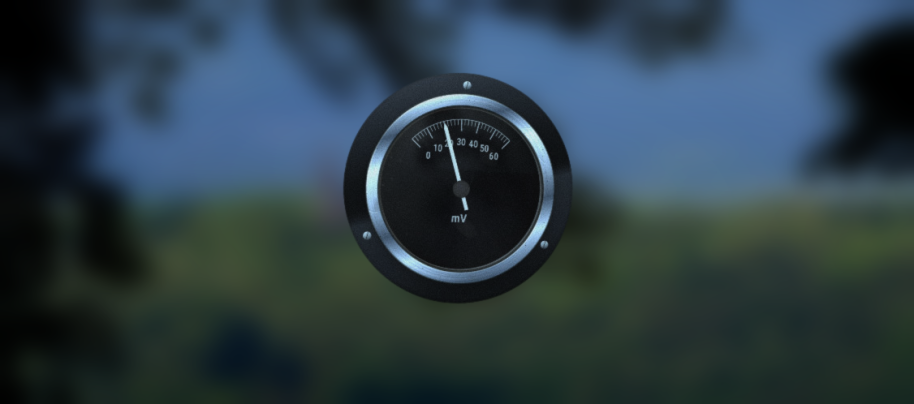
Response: **20** mV
